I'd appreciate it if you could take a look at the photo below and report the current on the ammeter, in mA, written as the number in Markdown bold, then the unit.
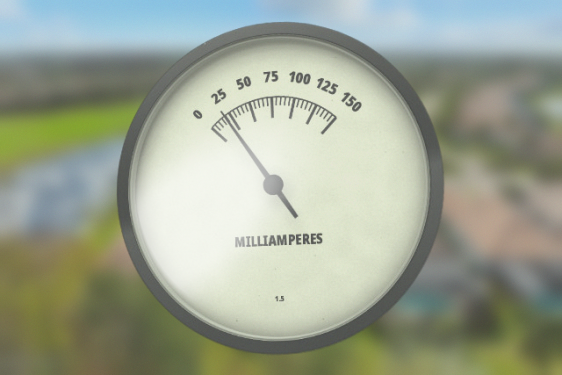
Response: **20** mA
